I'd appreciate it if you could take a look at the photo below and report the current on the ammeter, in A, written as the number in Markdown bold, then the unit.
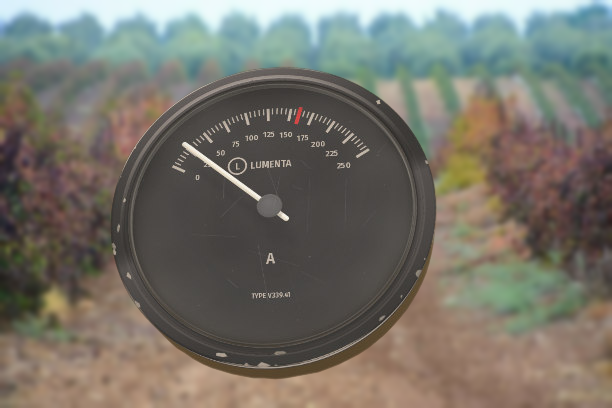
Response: **25** A
